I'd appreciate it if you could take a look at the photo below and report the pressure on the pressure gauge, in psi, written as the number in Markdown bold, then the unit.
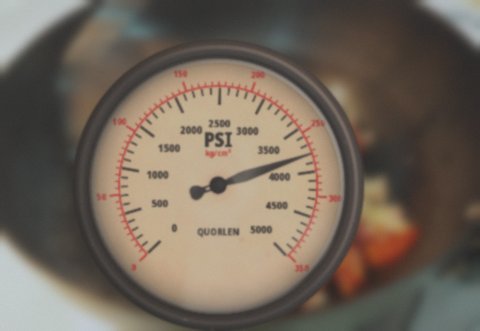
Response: **3800** psi
